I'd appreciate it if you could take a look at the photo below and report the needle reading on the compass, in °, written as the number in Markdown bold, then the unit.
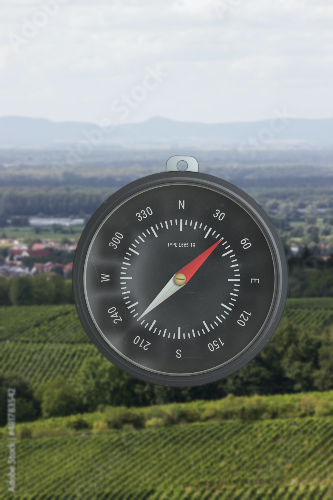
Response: **45** °
